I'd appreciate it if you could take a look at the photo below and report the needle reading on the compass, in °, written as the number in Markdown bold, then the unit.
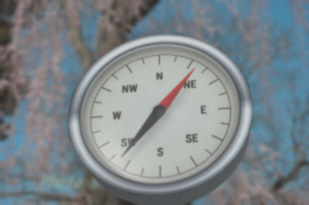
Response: **37.5** °
